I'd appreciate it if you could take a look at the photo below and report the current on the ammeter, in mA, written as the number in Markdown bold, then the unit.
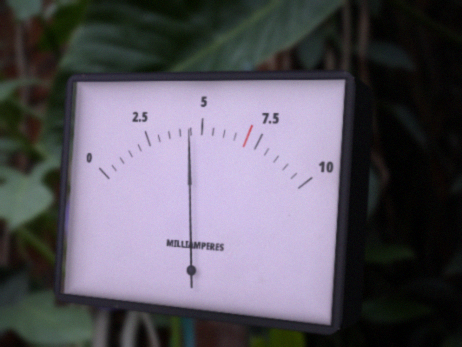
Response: **4.5** mA
